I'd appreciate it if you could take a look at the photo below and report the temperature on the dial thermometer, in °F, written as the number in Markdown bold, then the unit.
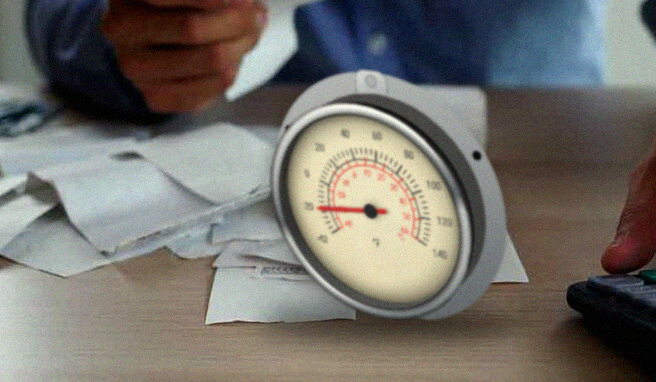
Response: **-20** °F
